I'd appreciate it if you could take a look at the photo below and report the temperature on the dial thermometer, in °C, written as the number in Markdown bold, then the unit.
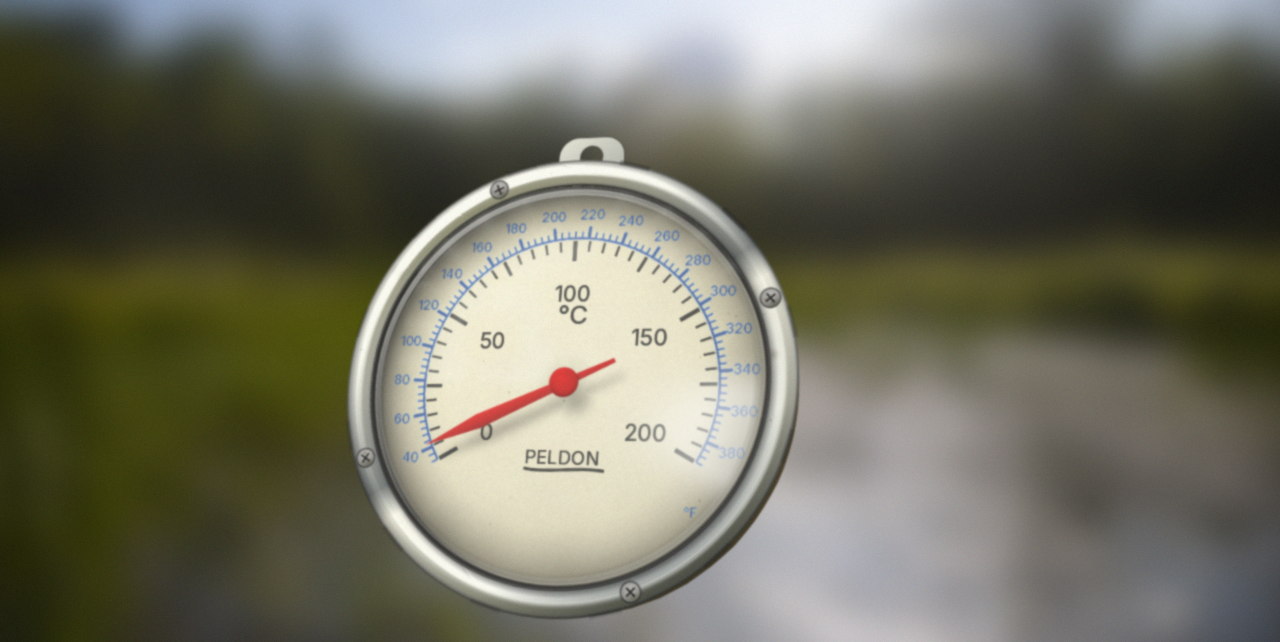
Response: **5** °C
